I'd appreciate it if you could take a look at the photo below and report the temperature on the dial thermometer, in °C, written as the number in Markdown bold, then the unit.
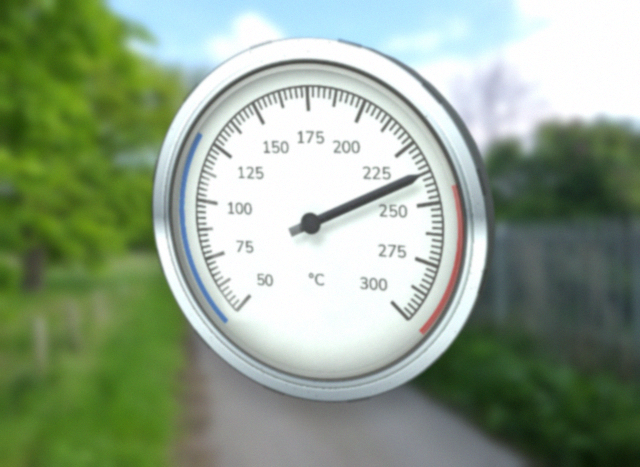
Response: **237.5** °C
